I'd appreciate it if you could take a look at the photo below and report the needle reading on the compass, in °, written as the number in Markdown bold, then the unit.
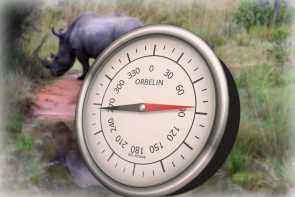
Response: **85** °
